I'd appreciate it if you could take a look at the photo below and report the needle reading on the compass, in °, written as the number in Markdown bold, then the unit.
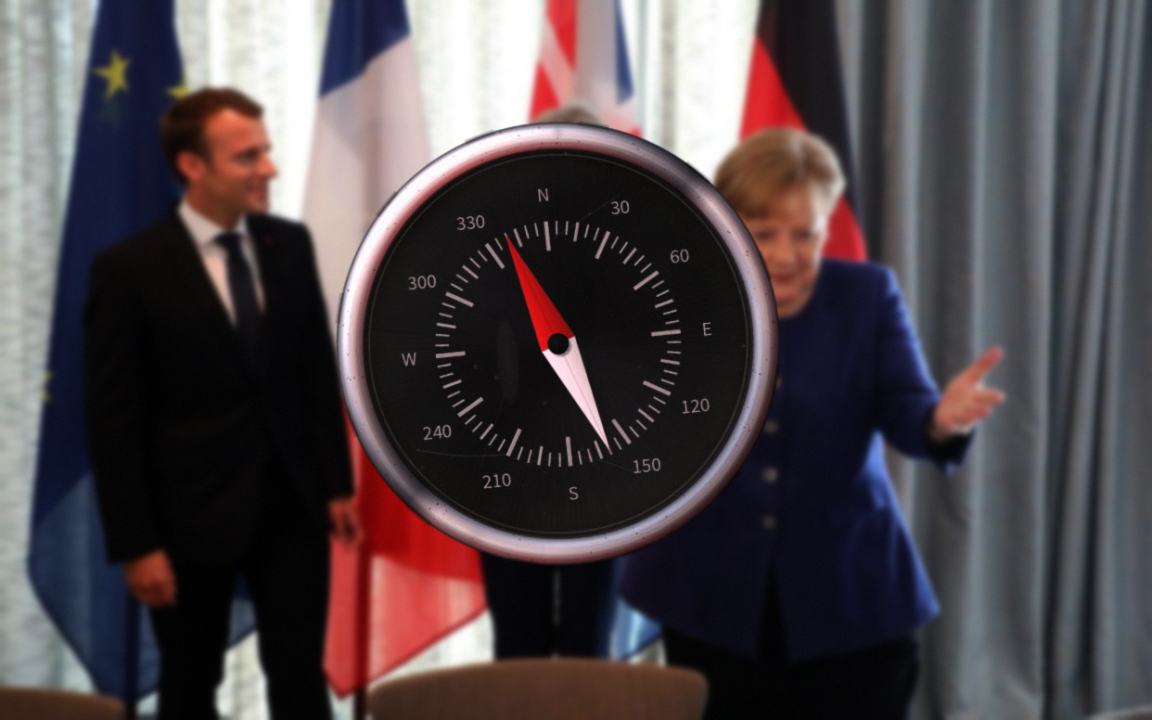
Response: **340** °
